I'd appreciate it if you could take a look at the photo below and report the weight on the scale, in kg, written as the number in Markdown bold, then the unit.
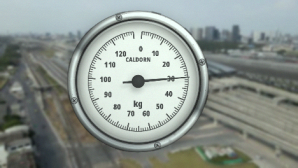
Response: **30** kg
